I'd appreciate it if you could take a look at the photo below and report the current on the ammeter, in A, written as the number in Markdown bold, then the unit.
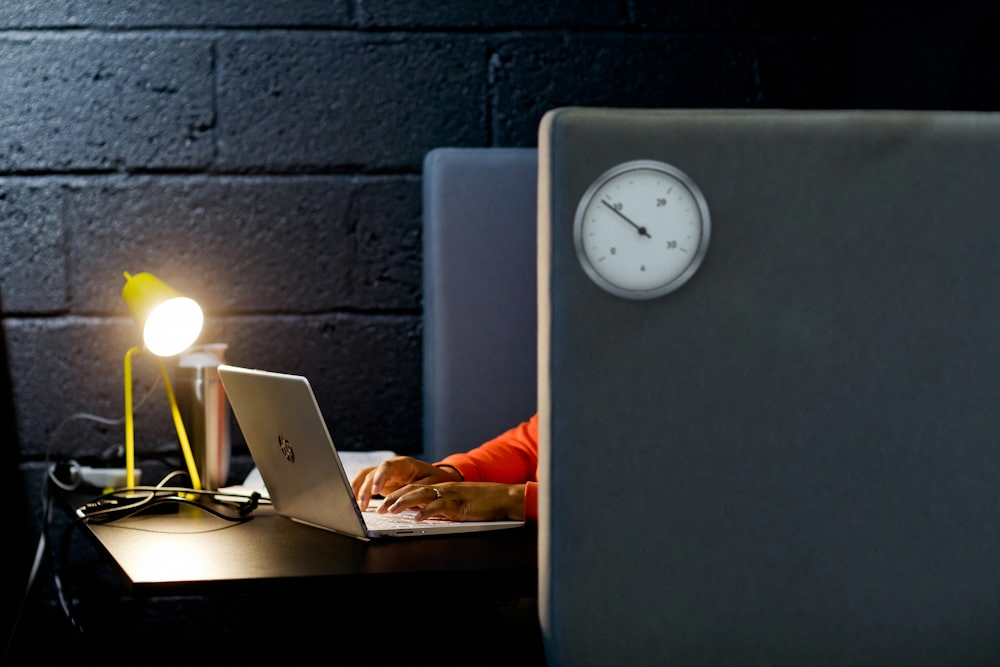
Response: **9** A
